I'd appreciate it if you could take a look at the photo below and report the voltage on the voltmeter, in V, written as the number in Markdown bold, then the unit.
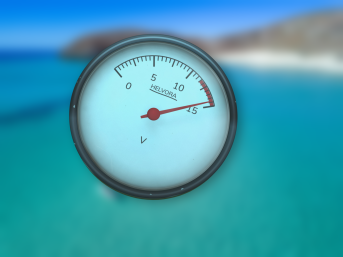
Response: **14.5** V
